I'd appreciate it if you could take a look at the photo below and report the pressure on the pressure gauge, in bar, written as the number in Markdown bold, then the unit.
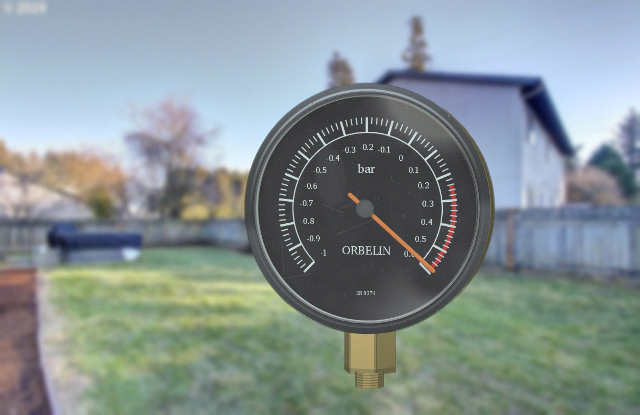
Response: **0.58** bar
